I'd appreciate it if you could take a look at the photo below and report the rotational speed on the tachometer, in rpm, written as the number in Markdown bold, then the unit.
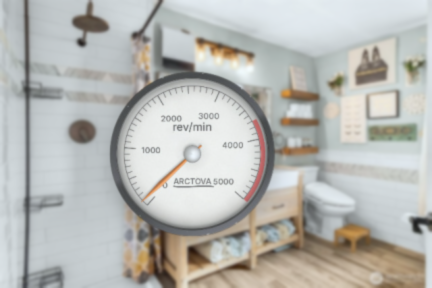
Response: **100** rpm
